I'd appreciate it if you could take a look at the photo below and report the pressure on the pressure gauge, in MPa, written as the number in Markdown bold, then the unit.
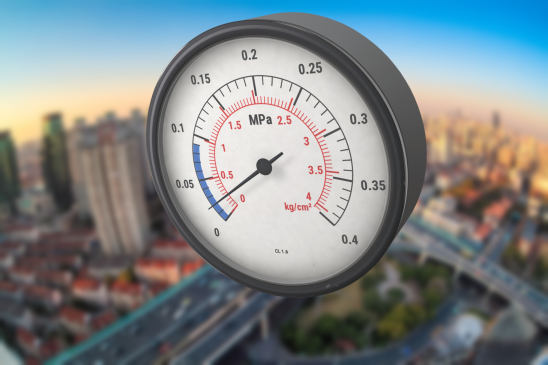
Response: **0.02** MPa
